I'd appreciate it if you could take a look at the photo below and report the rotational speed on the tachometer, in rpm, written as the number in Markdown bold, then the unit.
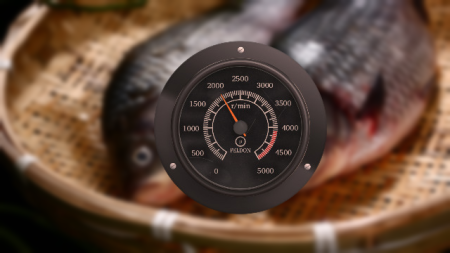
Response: **2000** rpm
